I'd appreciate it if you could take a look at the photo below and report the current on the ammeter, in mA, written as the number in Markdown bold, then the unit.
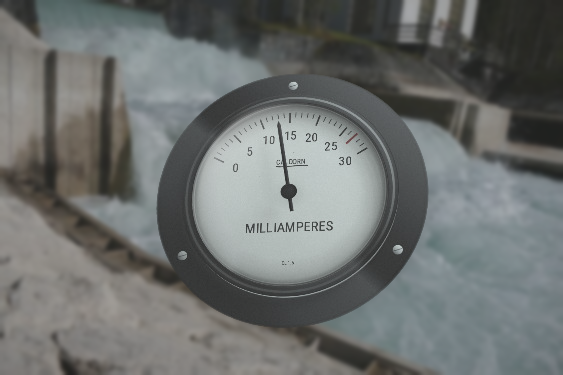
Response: **13** mA
